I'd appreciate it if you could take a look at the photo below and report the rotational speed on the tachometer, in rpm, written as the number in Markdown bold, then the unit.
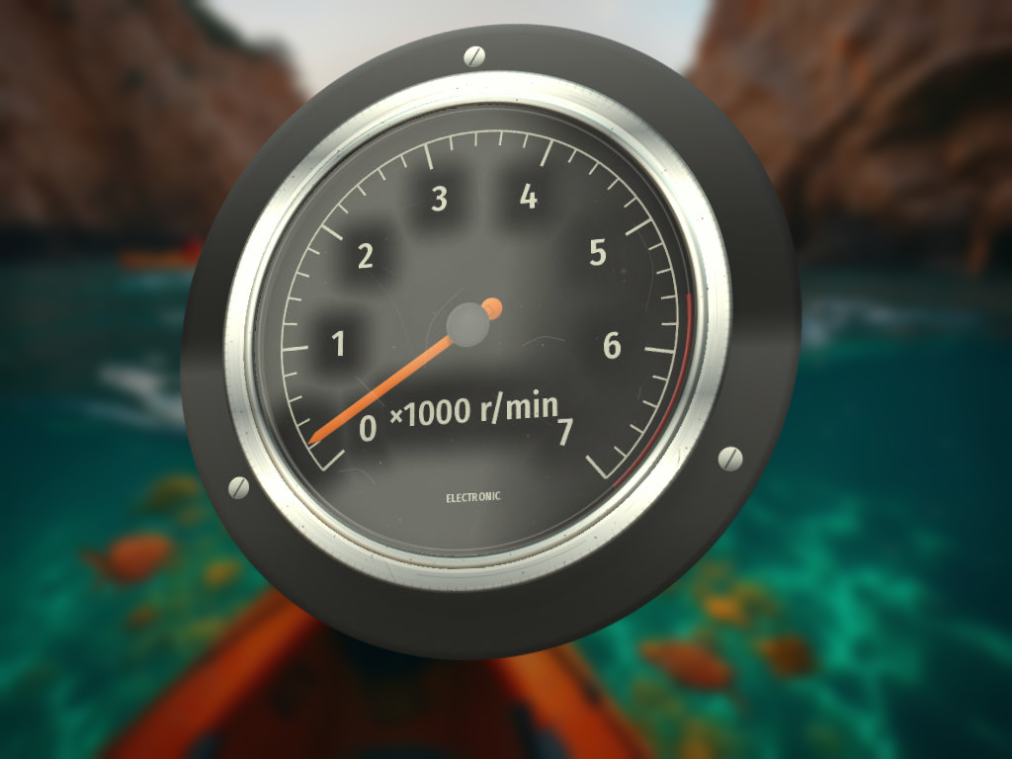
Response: **200** rpm
